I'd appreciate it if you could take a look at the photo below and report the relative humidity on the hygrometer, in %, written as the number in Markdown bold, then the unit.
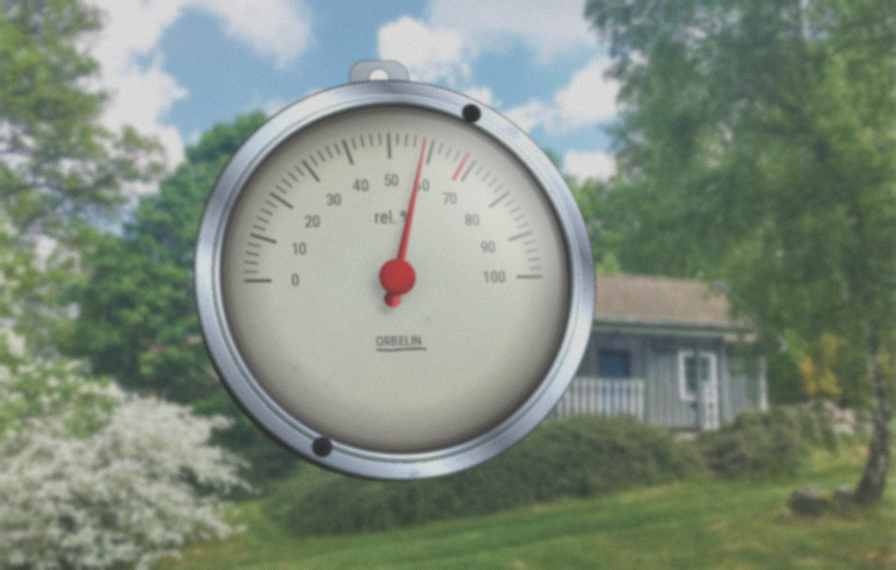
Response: **58** %
